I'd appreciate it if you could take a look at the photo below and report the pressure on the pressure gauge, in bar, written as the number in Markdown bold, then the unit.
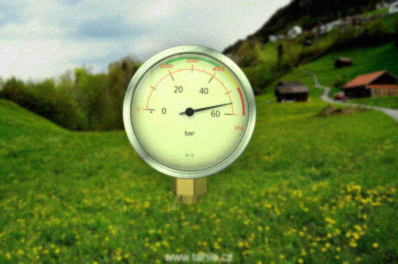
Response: **55** bar
